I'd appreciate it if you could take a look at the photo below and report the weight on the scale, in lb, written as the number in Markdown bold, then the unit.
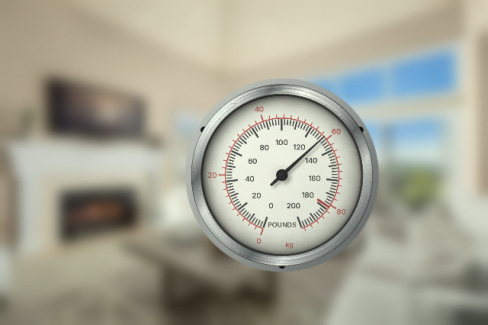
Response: **130** lb
